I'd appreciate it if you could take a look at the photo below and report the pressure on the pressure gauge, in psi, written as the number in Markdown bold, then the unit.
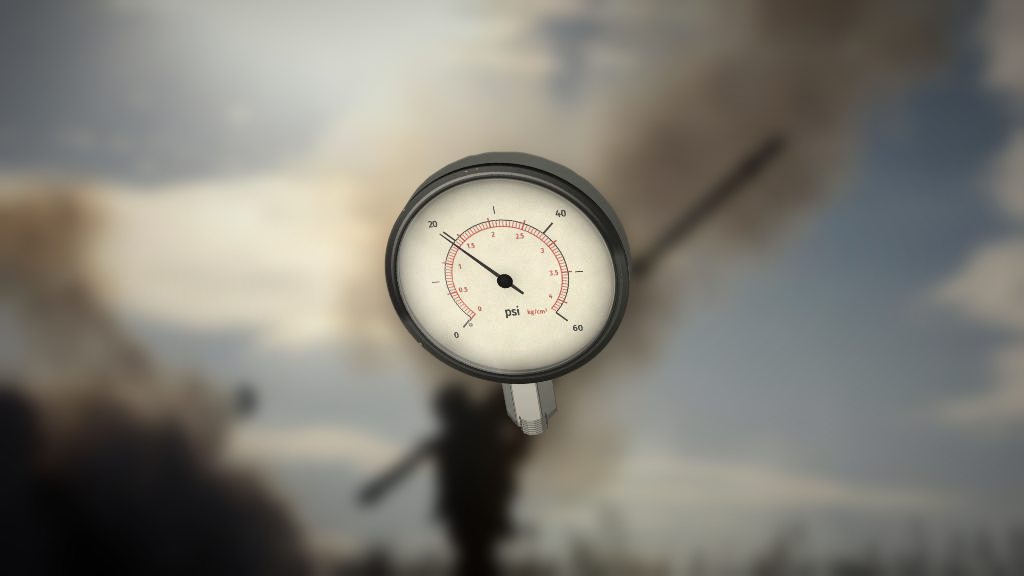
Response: **20** psi
